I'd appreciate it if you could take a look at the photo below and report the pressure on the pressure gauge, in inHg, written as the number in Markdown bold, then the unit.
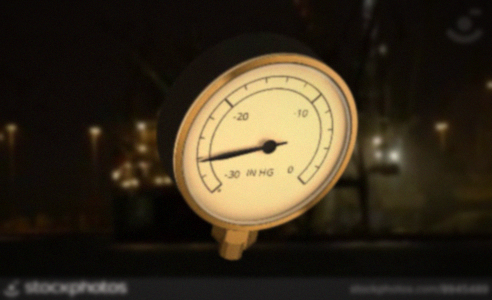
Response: **-26** inHg
